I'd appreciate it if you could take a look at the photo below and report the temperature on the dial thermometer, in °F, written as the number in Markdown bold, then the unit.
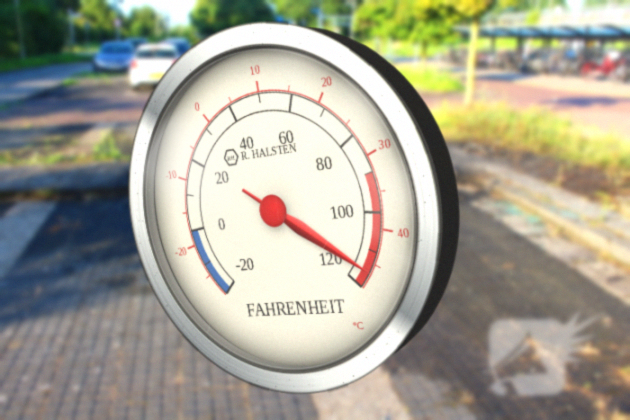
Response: **115** °F
